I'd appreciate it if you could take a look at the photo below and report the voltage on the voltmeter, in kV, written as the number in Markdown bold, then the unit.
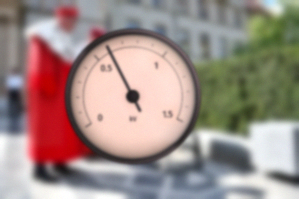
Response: **0.6** kV
